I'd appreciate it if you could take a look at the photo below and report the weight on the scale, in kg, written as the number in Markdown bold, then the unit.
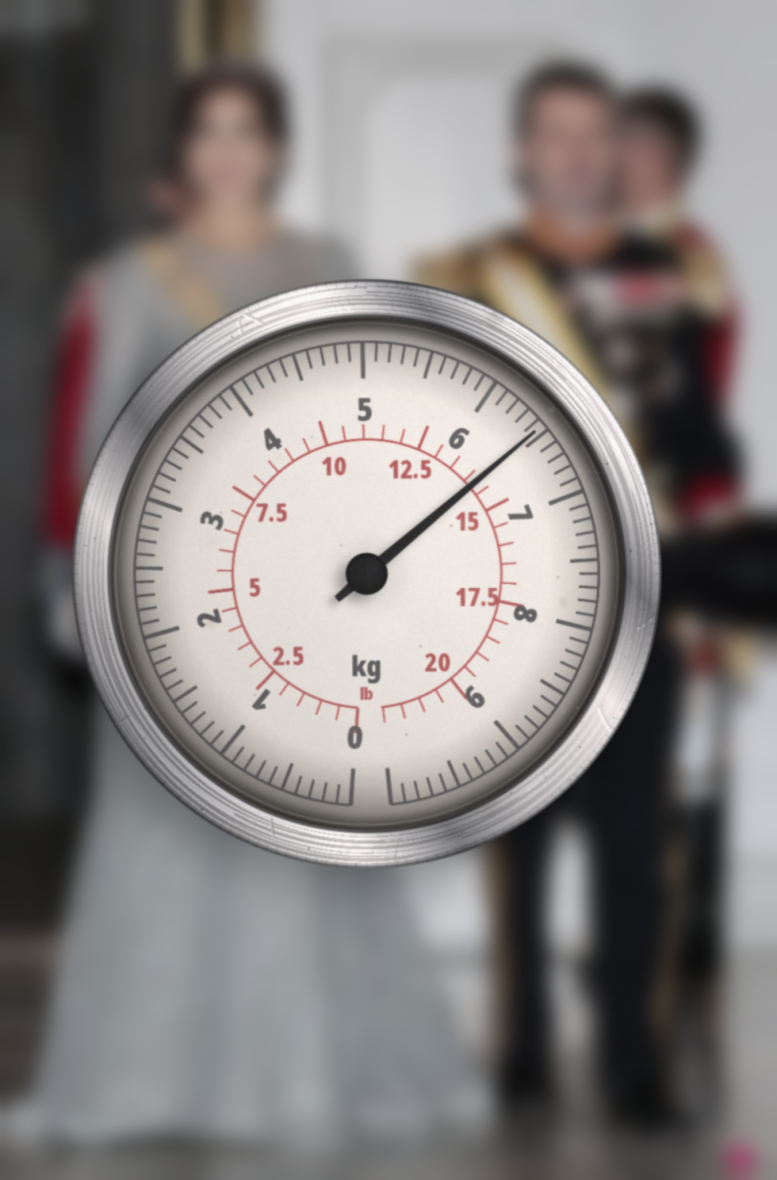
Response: **6.45** kg
